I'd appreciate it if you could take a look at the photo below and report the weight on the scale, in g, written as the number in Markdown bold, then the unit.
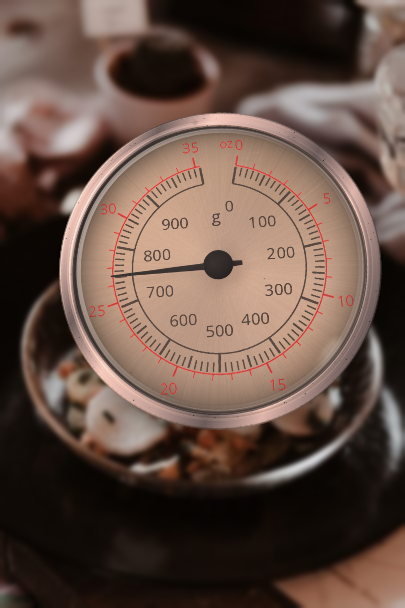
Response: **750** g
